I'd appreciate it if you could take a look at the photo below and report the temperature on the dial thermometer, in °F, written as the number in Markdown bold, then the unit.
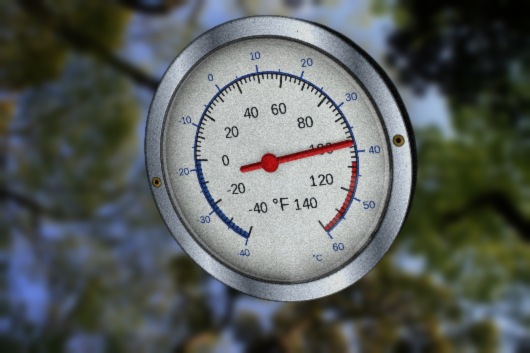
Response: **100** °F
